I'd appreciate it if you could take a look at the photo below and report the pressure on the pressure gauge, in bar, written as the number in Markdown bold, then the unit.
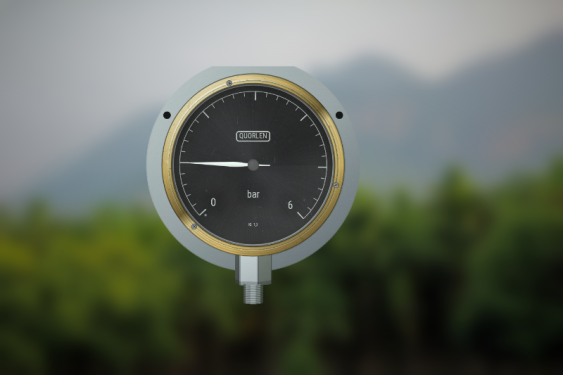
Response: **1** bar
